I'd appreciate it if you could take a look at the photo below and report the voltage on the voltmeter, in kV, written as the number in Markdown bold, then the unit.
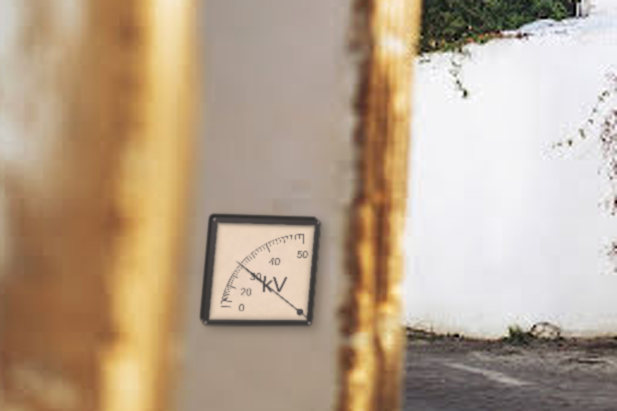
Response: **30** kV
